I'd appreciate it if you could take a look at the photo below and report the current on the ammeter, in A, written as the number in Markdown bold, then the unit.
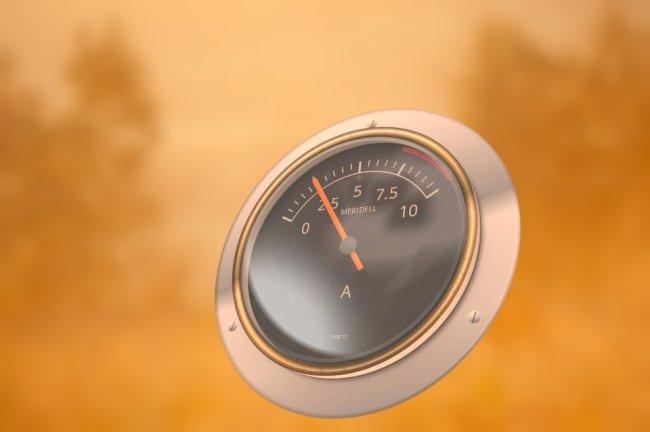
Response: **2.5** A
